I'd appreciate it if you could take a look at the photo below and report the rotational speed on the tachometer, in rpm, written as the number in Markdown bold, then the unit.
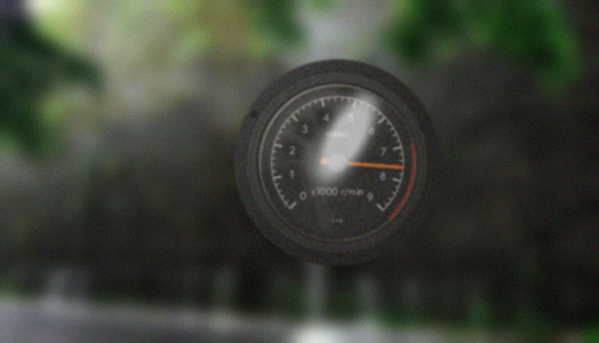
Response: **7600** rpm
